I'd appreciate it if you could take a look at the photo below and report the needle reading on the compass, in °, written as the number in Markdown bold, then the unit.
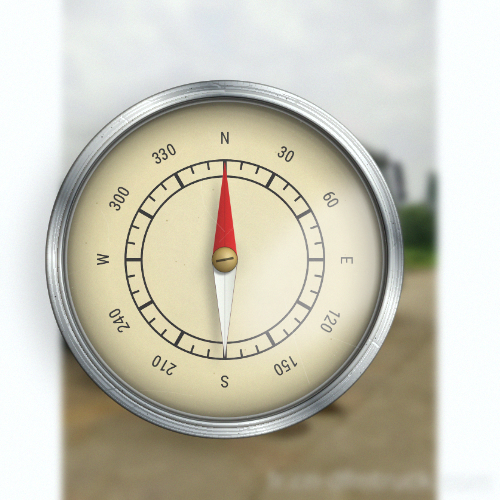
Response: **0** °
